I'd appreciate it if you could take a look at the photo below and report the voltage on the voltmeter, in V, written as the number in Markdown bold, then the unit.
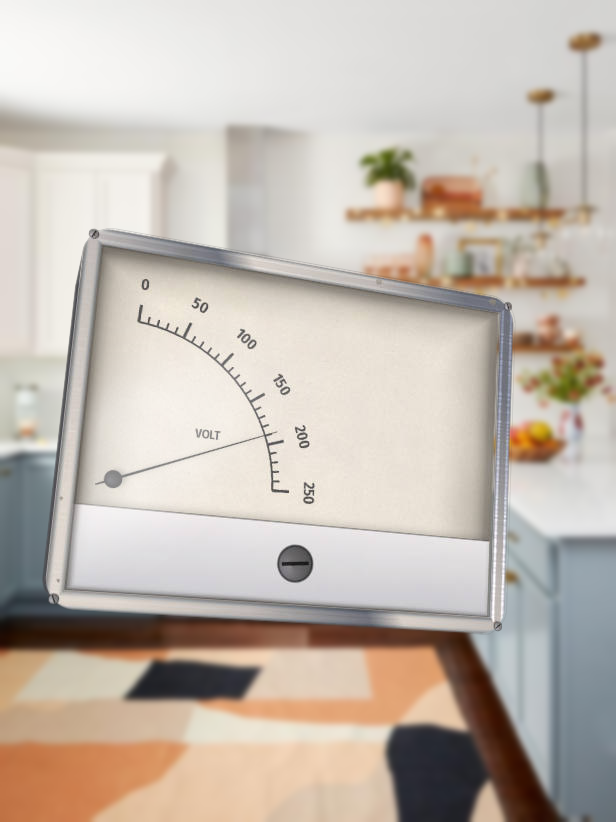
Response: **190** V
